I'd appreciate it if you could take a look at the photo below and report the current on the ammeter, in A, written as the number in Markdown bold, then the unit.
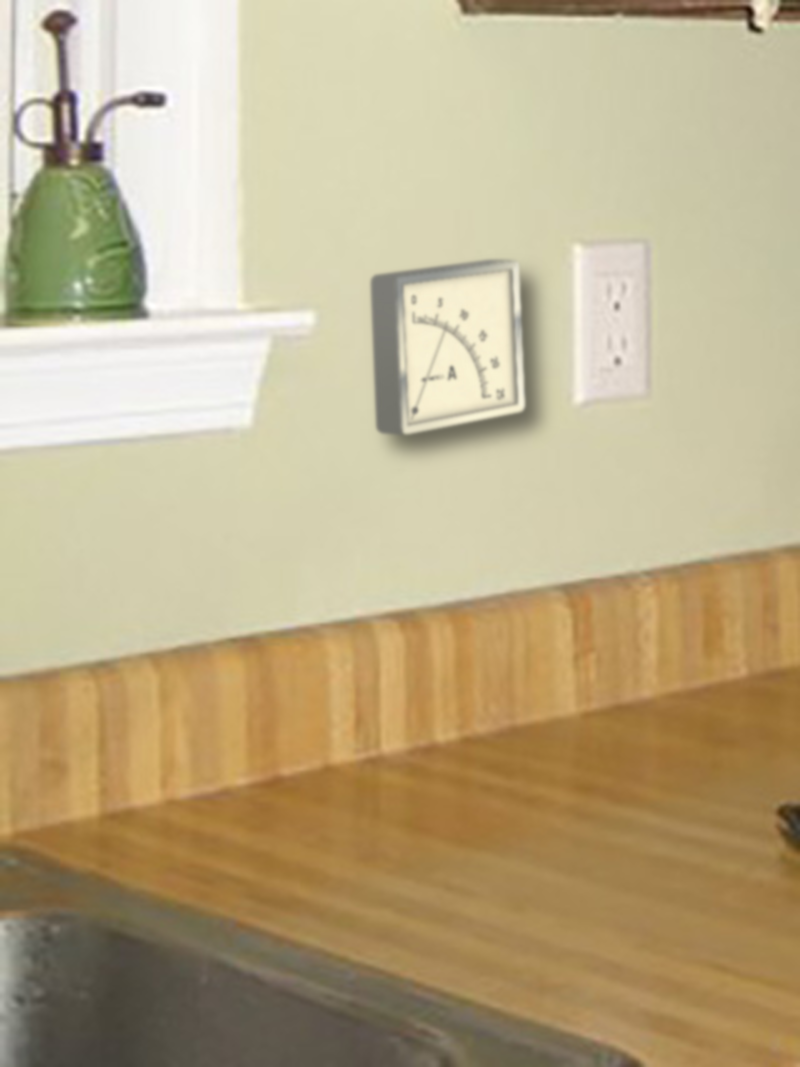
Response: **7.5** A
